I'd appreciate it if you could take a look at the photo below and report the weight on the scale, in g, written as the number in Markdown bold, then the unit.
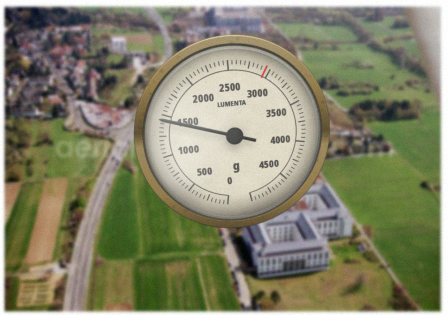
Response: **1450** g
